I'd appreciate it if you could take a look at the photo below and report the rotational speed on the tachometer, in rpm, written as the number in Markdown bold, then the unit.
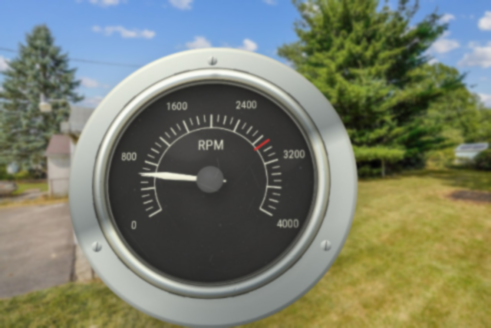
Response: **600** rpm
